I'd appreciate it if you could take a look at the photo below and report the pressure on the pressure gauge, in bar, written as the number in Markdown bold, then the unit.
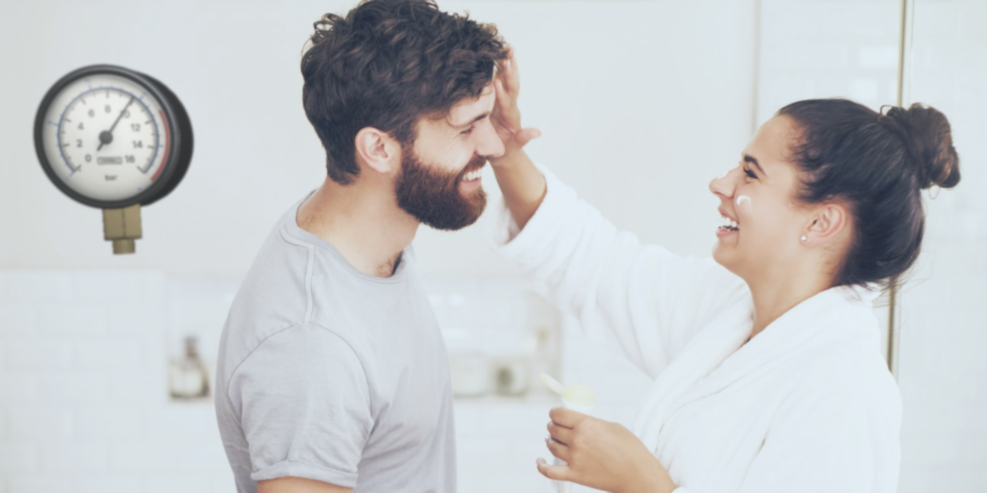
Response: **10** bar
